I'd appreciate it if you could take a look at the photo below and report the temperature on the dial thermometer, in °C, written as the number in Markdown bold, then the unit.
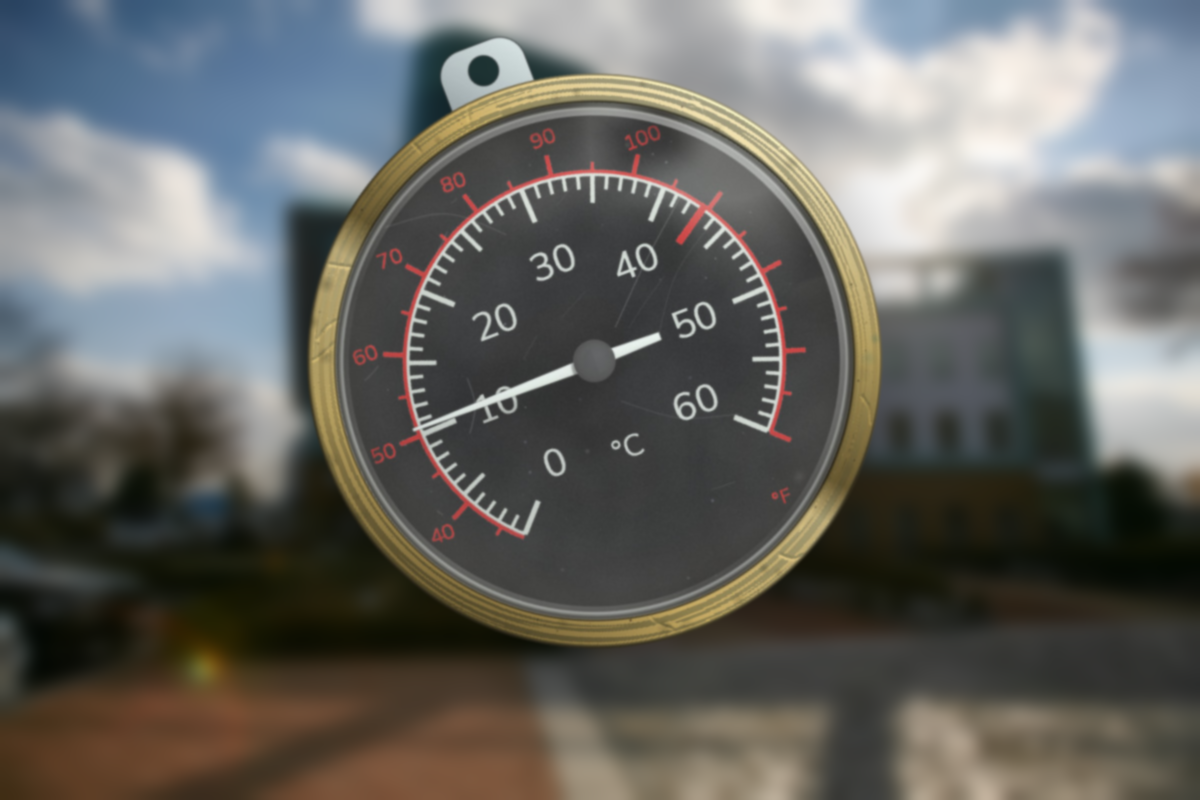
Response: **10.5** °C
